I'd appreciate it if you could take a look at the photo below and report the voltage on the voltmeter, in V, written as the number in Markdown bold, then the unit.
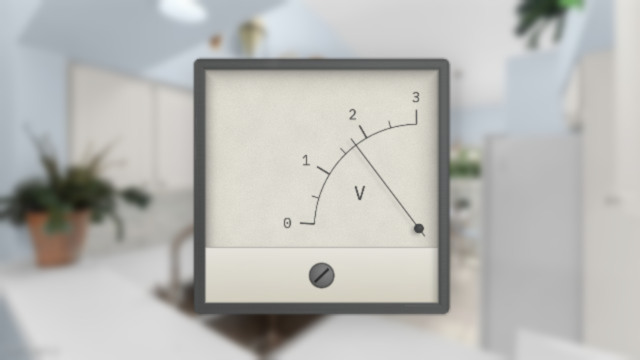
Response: **1.75** V
